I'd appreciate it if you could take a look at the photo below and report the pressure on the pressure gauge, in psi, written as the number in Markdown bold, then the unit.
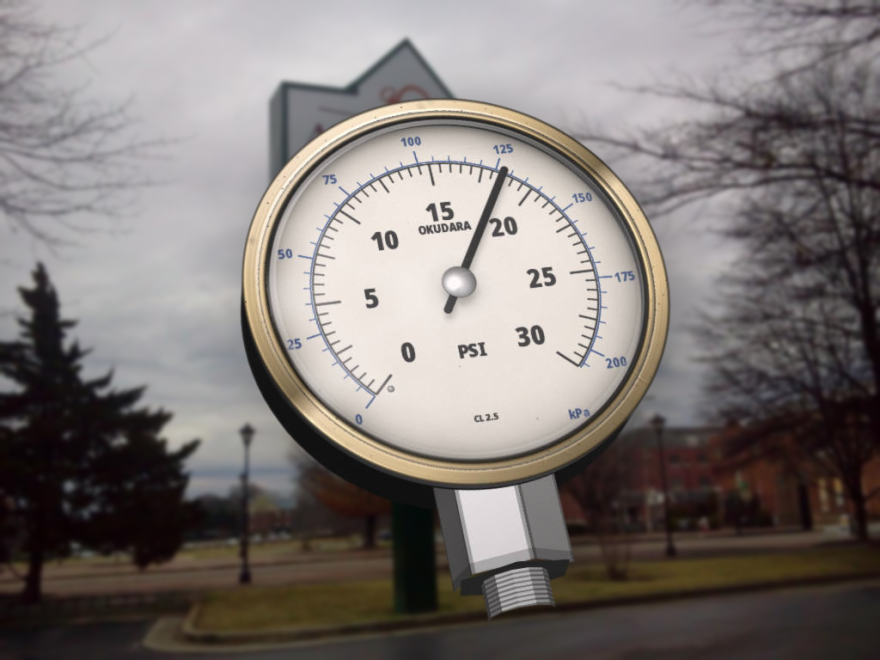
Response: **18.5** psi
